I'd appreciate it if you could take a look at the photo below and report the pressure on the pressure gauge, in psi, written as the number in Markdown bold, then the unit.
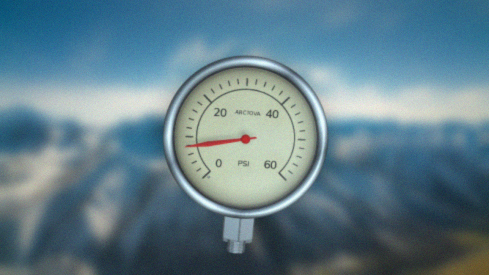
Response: **8** psi
